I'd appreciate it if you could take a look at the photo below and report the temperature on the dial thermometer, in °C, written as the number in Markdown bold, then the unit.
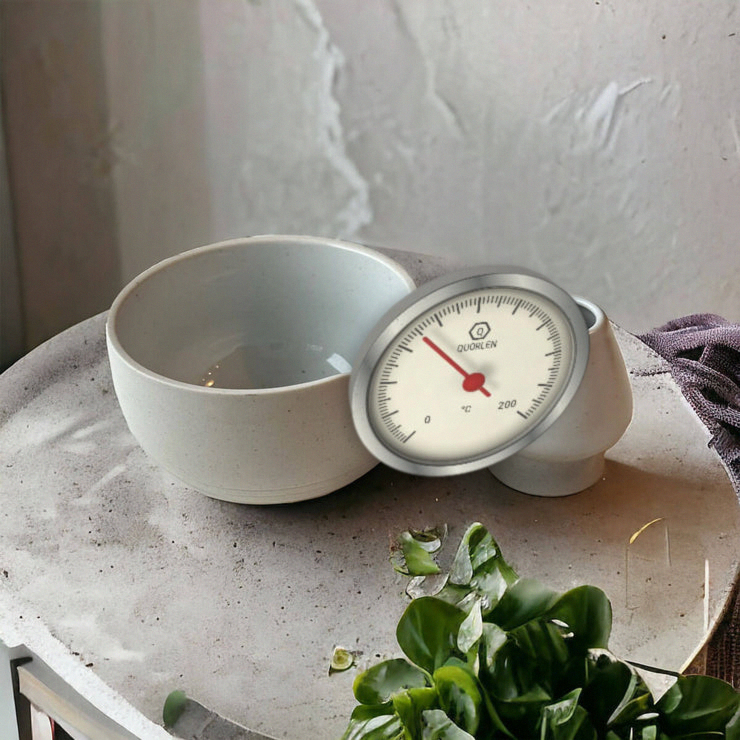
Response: **70** °C
